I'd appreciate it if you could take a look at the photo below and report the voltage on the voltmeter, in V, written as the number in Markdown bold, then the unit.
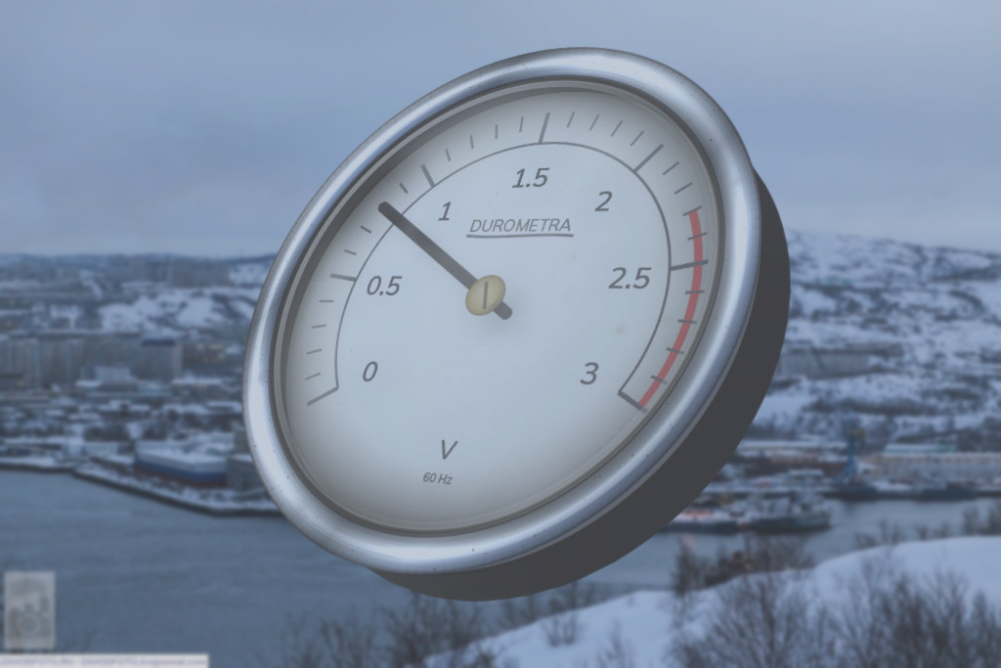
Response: **0.8** V
